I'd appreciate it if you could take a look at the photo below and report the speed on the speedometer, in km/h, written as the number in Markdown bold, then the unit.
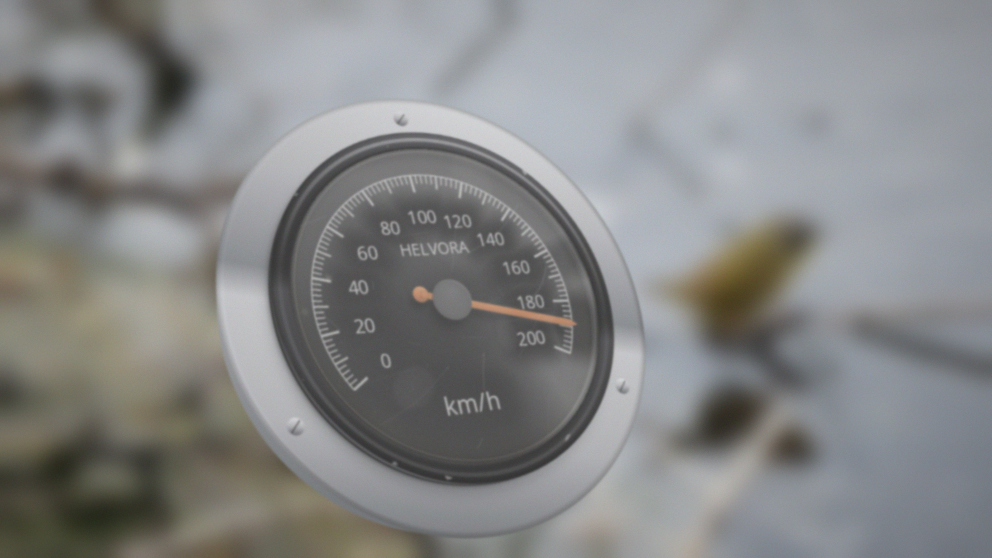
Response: **190** km/h
